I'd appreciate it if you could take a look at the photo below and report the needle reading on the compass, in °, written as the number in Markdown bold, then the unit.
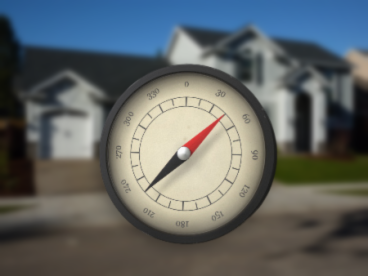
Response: **45** °
